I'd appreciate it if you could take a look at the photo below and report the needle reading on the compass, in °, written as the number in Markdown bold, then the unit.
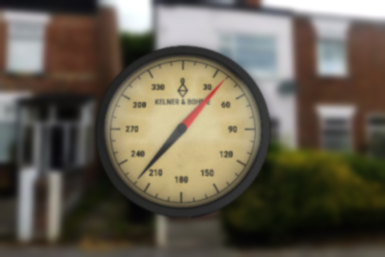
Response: **40** °
